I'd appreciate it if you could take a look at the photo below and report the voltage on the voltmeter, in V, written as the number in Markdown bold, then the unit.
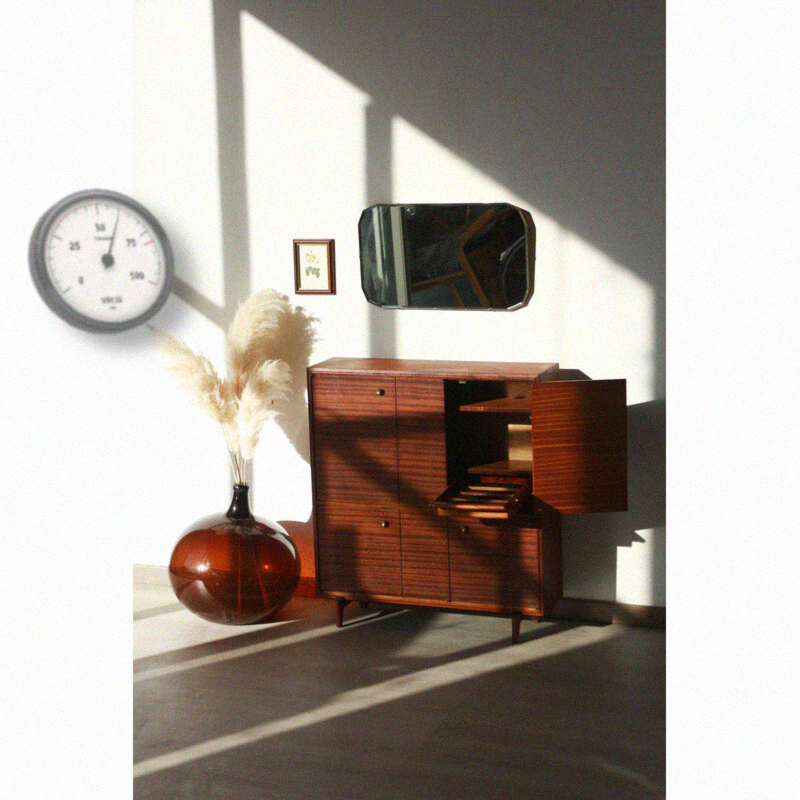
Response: **60** V
